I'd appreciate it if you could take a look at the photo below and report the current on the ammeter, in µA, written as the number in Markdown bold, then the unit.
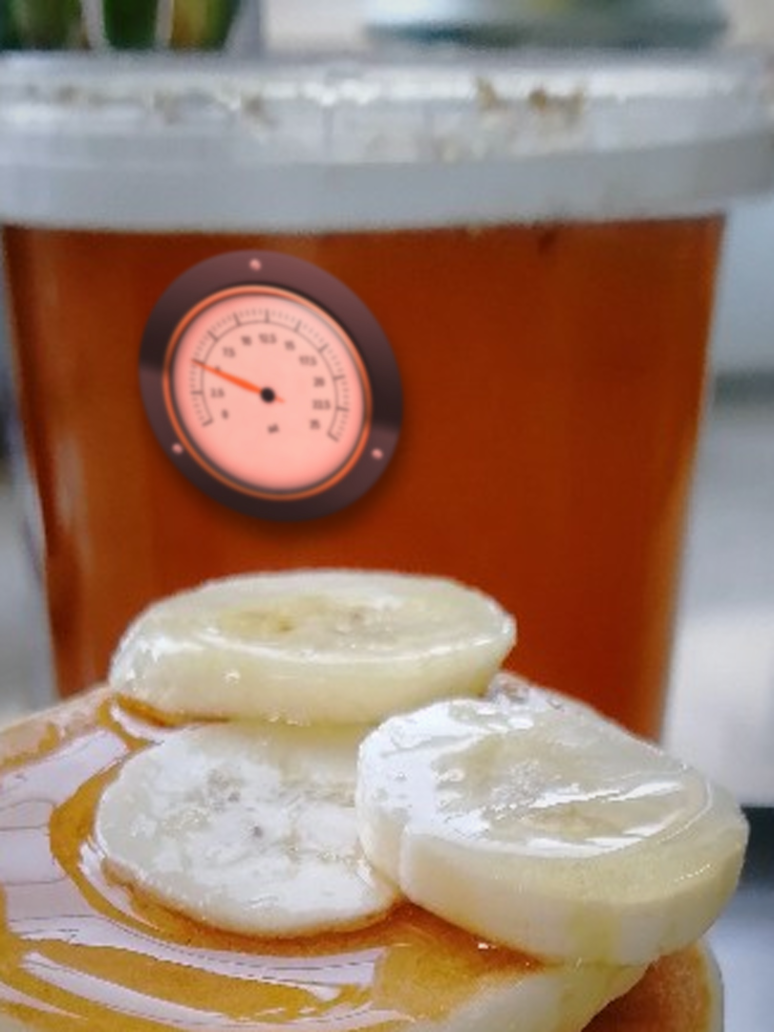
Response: **5** µA
